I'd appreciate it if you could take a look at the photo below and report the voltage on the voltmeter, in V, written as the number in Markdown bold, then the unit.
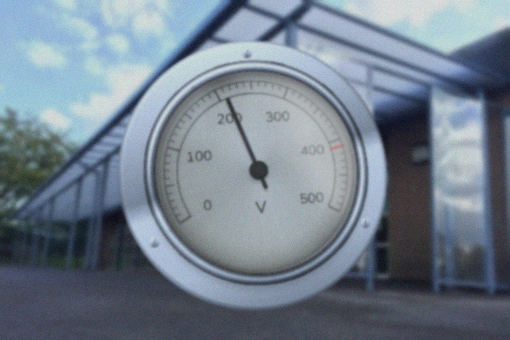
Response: **210** V
